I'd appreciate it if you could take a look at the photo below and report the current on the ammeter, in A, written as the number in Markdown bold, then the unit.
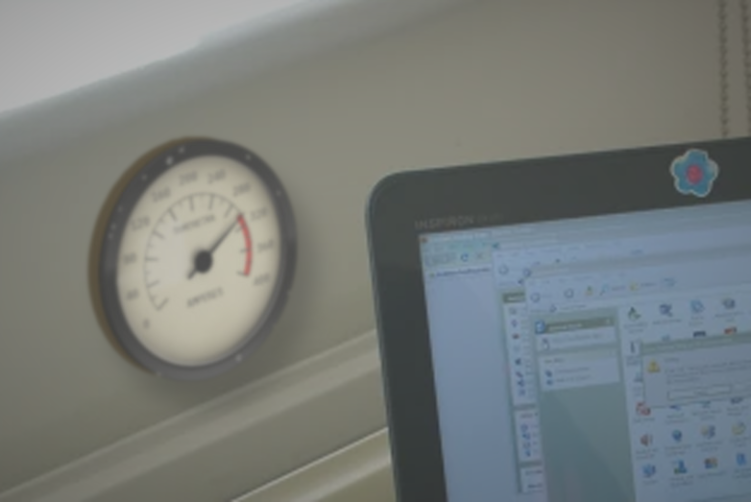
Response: **300** A
